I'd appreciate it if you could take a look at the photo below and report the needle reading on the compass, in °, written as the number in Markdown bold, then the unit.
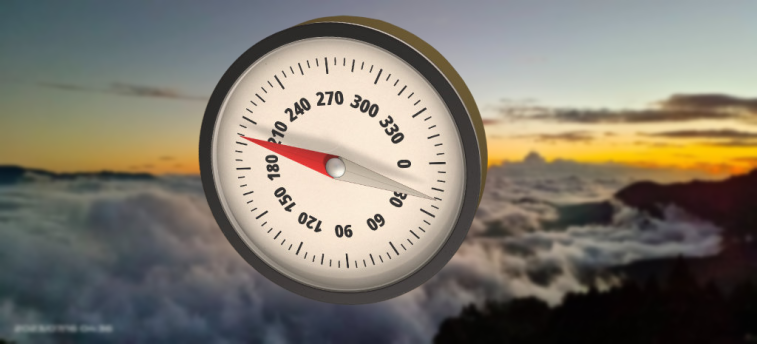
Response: **200** °
